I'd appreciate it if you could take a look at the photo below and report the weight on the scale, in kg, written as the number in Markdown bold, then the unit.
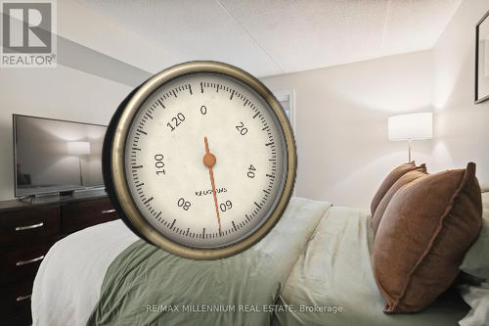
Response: **65** kg
